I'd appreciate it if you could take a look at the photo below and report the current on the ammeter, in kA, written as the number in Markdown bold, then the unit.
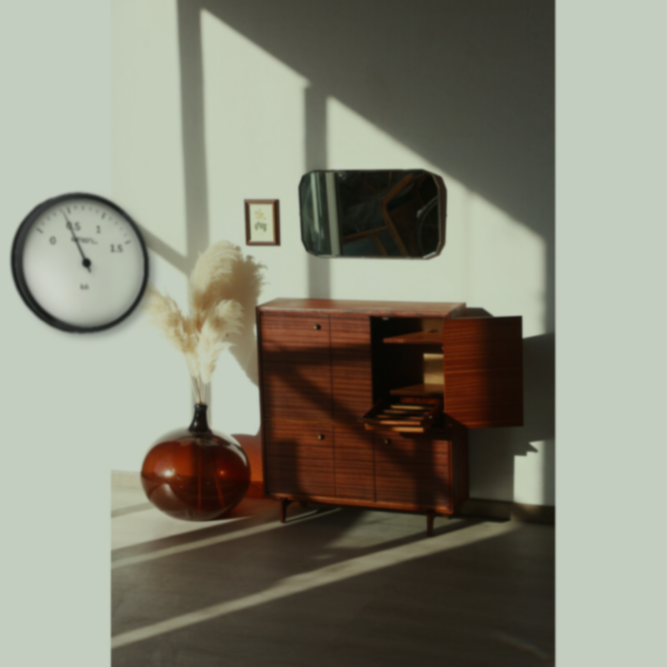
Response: **0.4** kA
